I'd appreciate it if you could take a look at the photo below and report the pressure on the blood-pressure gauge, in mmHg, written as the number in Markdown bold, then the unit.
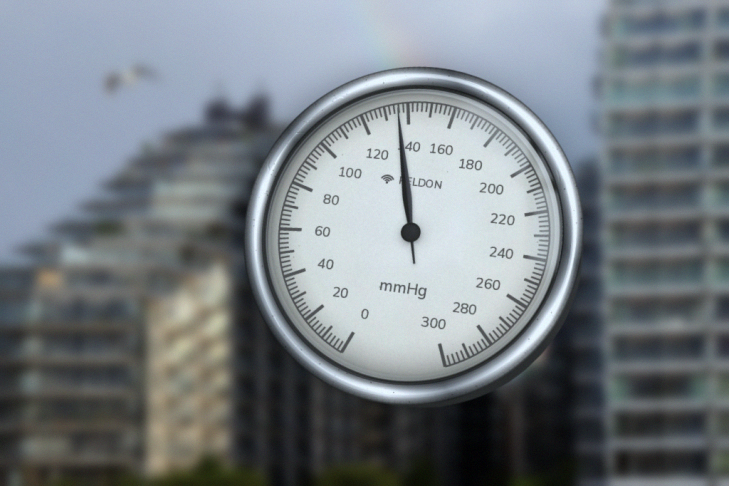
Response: **136** mmHg
